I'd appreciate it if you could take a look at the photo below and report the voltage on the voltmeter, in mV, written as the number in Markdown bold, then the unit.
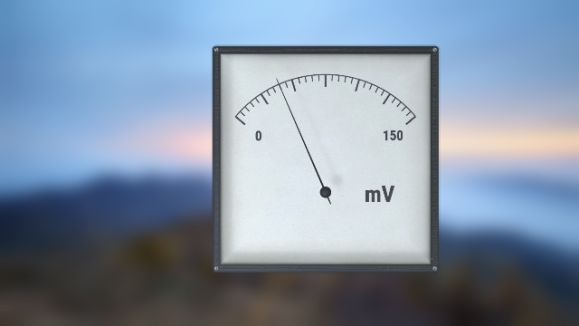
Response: **40** mV
